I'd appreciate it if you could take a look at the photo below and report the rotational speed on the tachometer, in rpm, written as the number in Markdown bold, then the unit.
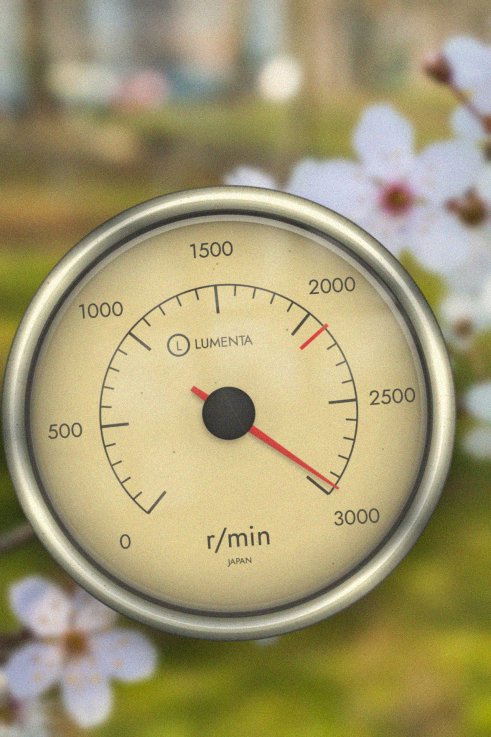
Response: **2950** rpm
